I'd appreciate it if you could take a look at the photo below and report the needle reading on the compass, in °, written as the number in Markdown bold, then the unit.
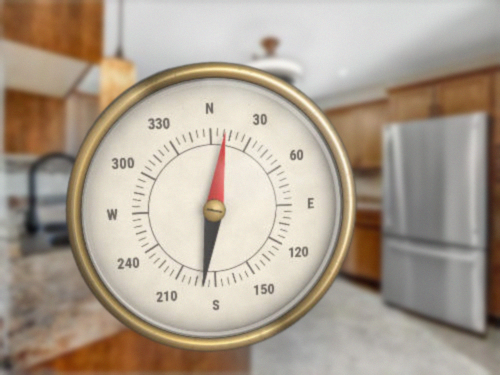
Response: **10** °
